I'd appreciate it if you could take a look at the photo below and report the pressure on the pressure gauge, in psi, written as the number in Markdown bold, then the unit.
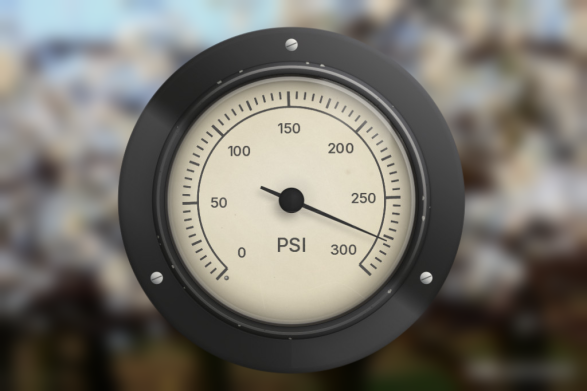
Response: **277.5** psi
